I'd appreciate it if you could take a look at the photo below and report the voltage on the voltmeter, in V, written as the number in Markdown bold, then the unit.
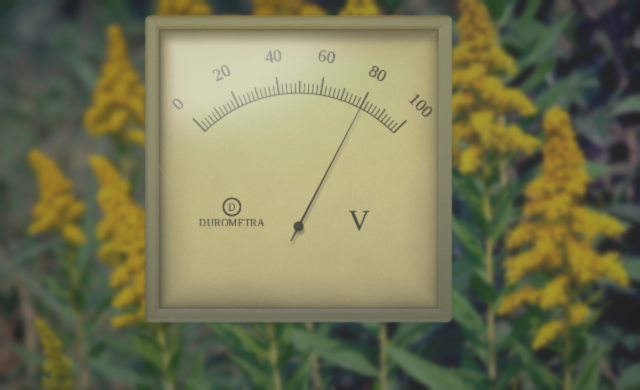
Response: **80** V
